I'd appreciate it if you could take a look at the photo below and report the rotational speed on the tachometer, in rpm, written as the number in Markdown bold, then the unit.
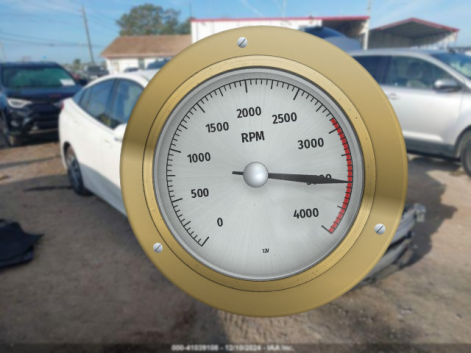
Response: **3500** rpm
